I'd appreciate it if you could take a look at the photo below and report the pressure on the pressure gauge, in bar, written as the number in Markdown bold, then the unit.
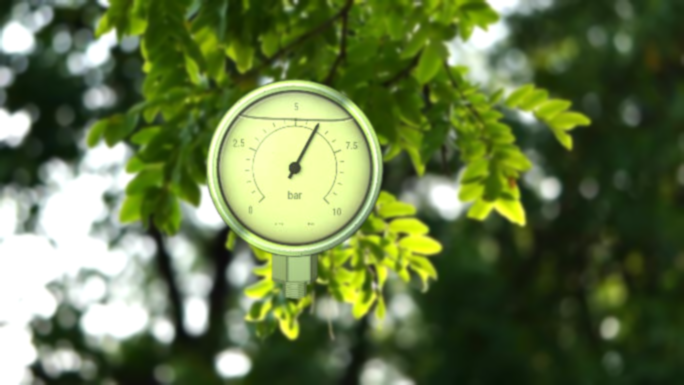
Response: **6** bar
